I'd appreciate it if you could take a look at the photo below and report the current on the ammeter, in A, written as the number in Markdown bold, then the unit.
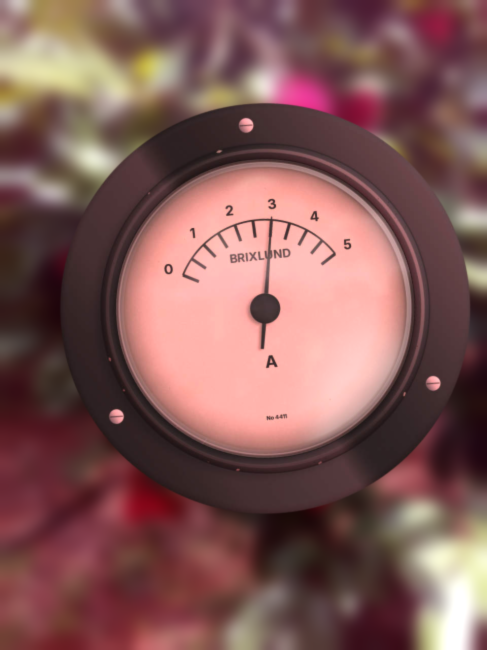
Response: **3** A
